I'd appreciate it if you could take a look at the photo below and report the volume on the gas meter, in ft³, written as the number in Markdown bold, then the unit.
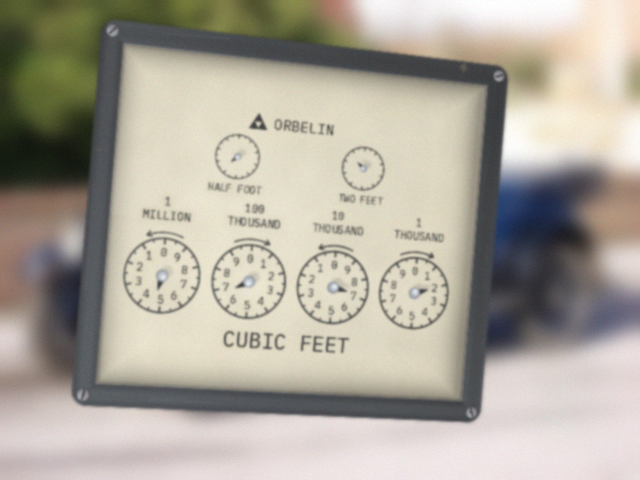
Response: **467200** ft³
